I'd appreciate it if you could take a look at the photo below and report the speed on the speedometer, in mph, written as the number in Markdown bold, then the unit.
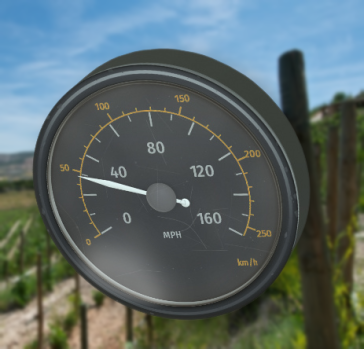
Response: **30** mph
